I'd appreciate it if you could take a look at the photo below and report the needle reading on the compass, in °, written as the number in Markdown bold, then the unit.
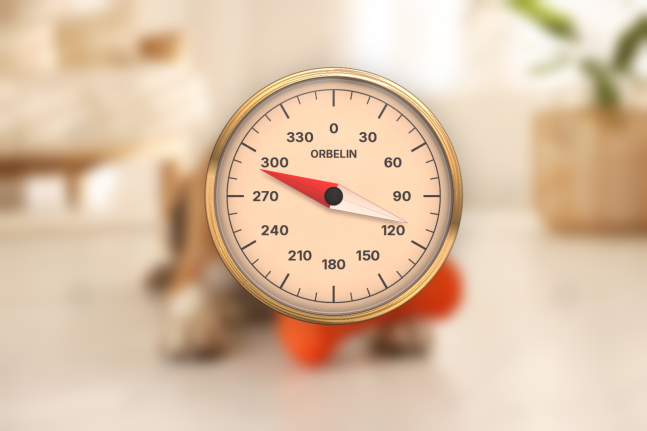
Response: **290** °
